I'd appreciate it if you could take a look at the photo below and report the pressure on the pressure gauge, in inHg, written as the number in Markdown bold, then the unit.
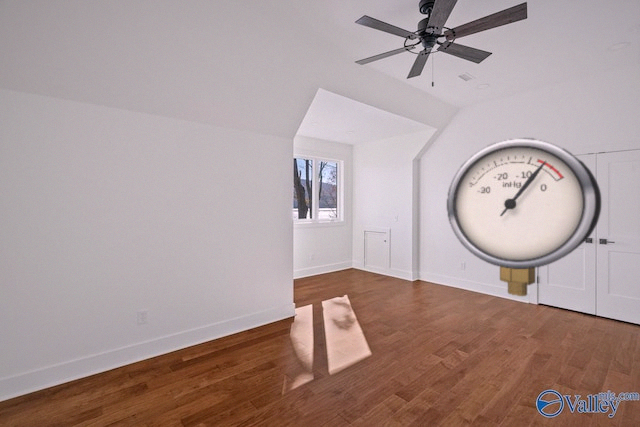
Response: **-6** inHg
